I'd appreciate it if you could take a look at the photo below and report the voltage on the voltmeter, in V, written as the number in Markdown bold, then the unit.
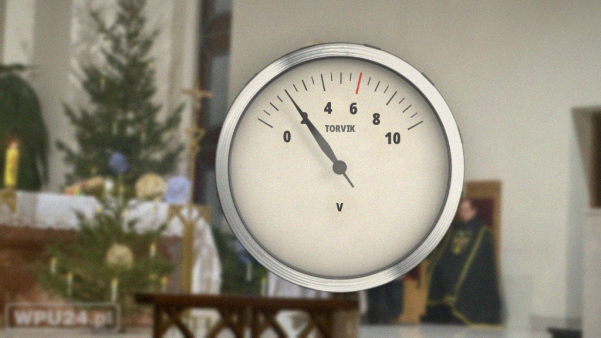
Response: **2** V
